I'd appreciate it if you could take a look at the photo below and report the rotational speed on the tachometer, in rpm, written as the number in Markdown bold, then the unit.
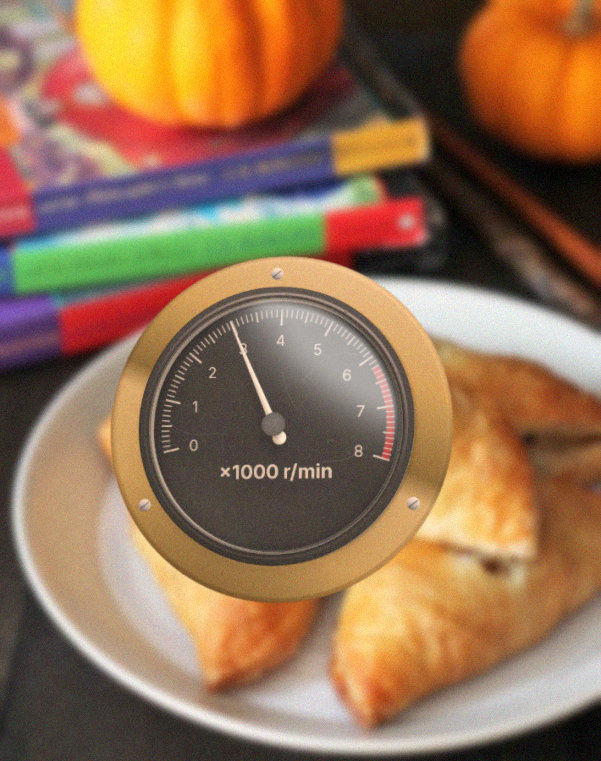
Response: **3000** rpm
